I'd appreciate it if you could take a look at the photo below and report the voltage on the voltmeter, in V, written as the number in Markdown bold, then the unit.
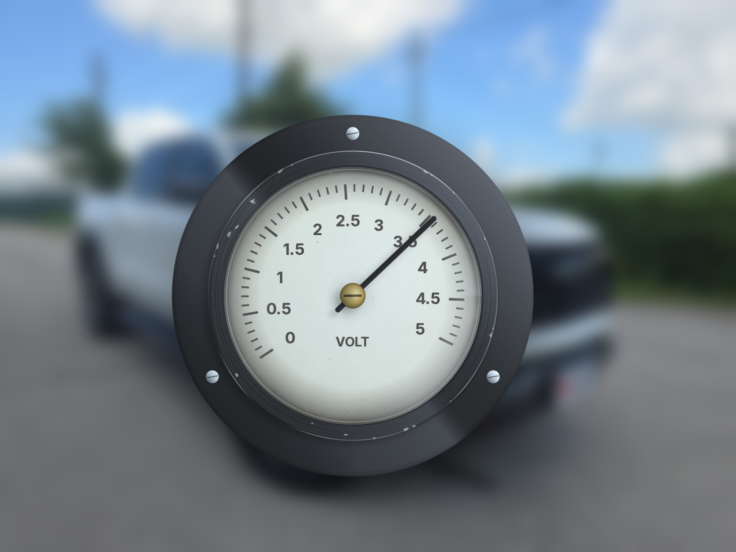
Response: **3.55** V
